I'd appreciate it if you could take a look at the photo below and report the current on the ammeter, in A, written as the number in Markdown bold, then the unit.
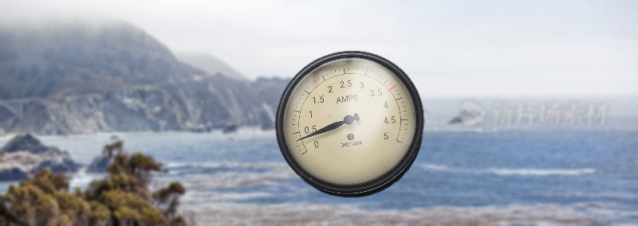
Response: **0.3** A
